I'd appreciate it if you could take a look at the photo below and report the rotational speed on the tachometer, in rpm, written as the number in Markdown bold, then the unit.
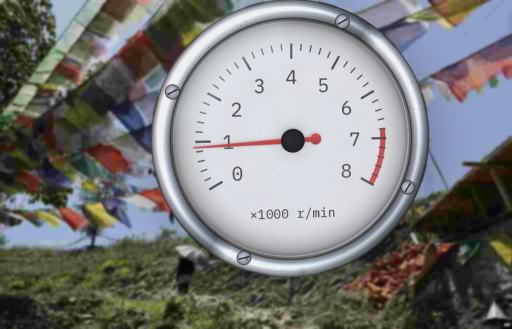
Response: **900** rpm
